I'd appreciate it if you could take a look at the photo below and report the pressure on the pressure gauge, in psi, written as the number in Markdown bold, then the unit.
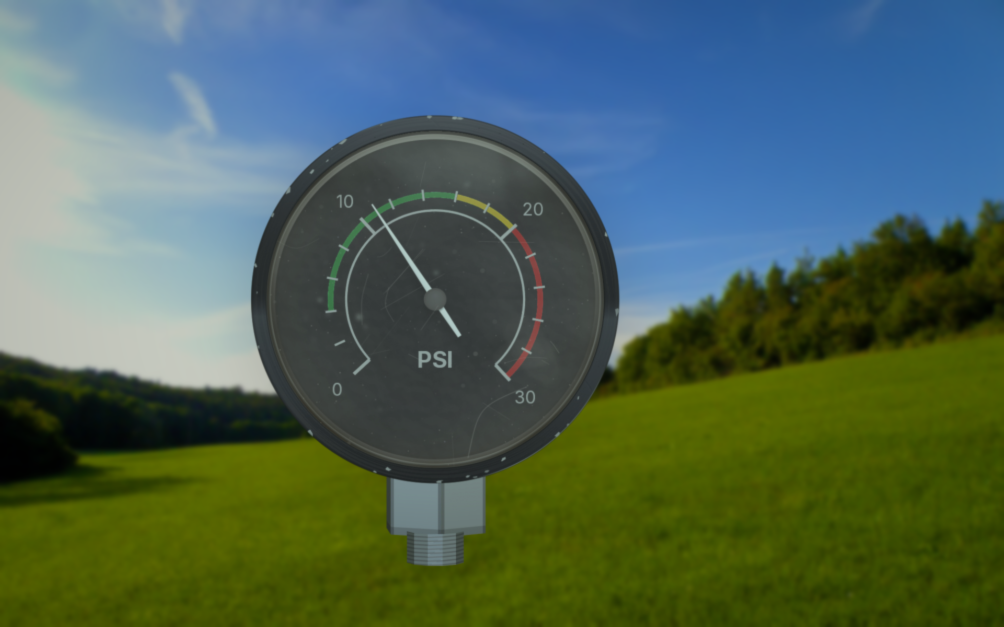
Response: **11** psi
